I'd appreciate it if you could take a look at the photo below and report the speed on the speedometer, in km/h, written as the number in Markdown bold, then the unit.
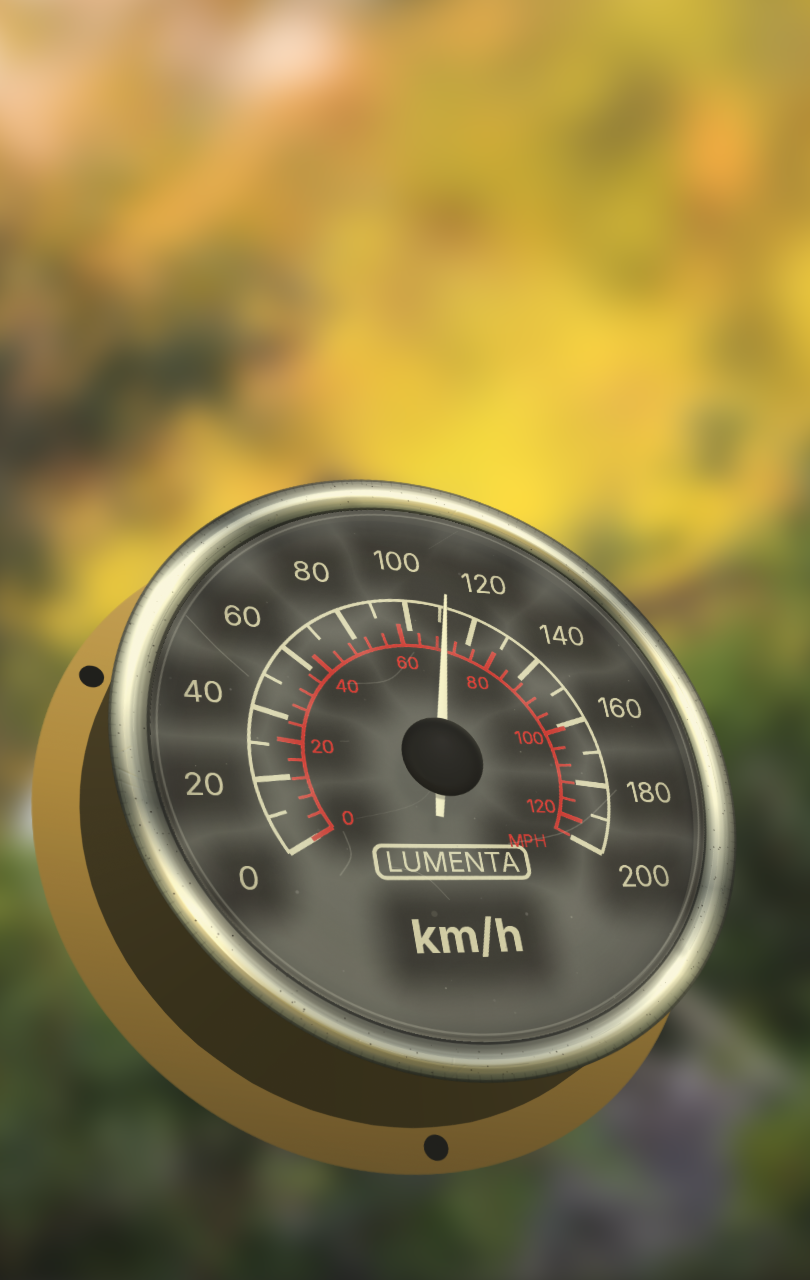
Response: **110** km/h
